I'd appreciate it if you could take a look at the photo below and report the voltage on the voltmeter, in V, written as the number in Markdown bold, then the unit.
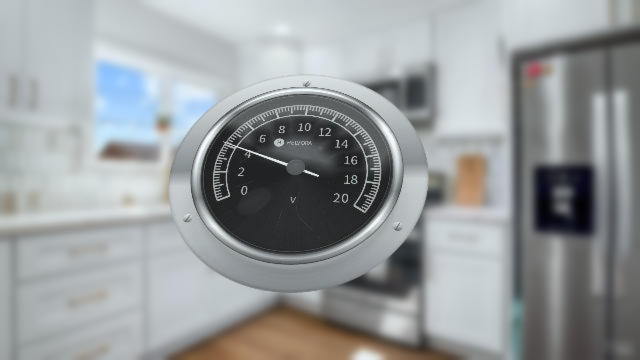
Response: **4** V
